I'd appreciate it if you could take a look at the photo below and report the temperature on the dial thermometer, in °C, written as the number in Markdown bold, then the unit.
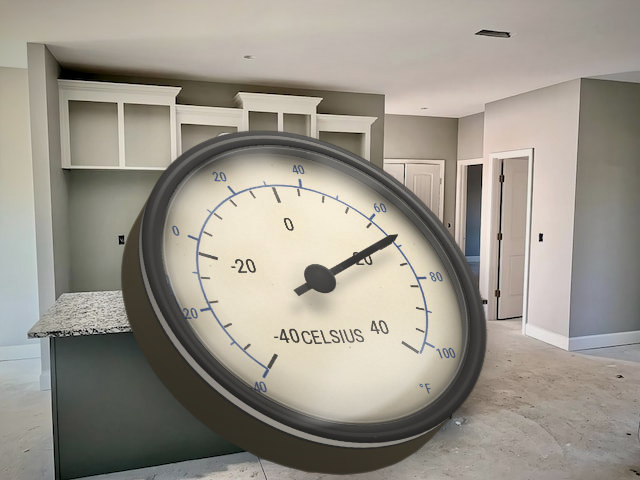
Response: **20** °C
